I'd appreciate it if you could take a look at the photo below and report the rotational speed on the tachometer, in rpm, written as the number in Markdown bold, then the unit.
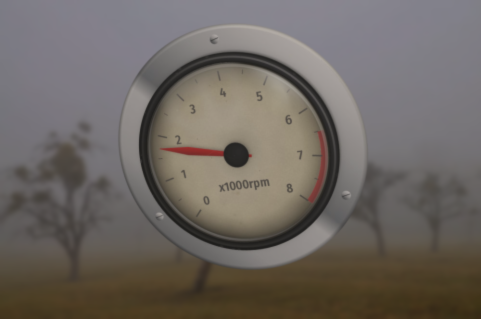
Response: **1750** rpm
